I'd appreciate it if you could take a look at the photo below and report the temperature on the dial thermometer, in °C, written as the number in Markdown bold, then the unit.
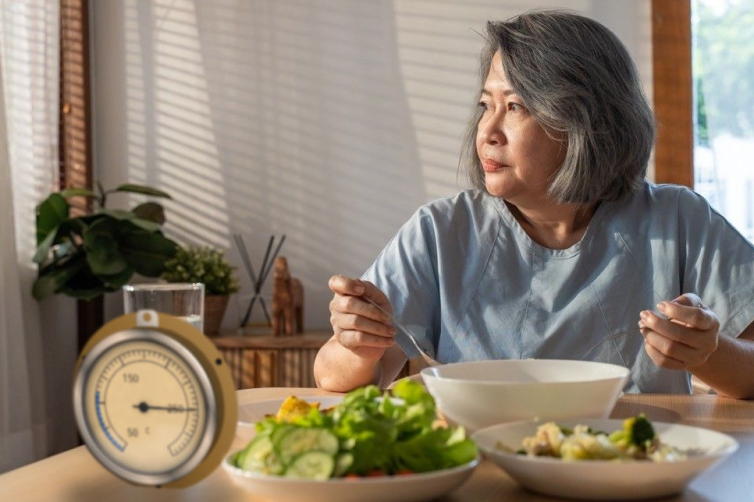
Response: **250** °C
